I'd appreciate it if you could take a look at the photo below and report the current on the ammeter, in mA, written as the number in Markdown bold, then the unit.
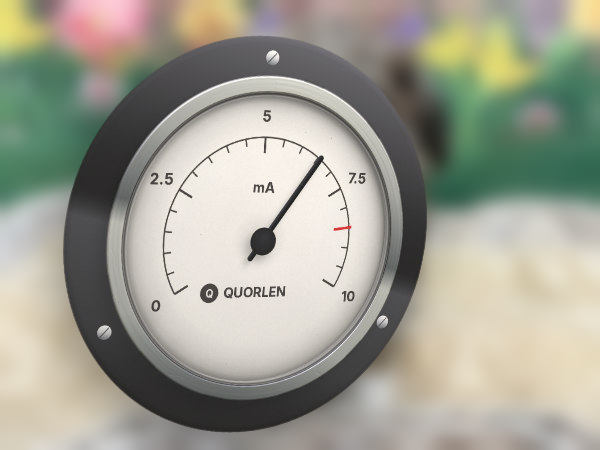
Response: **6.5** mA
